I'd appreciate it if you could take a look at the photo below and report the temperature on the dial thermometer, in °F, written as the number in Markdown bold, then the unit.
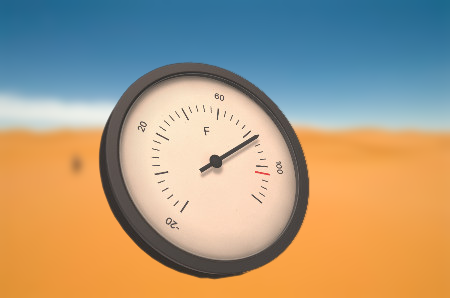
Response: **84** °F
